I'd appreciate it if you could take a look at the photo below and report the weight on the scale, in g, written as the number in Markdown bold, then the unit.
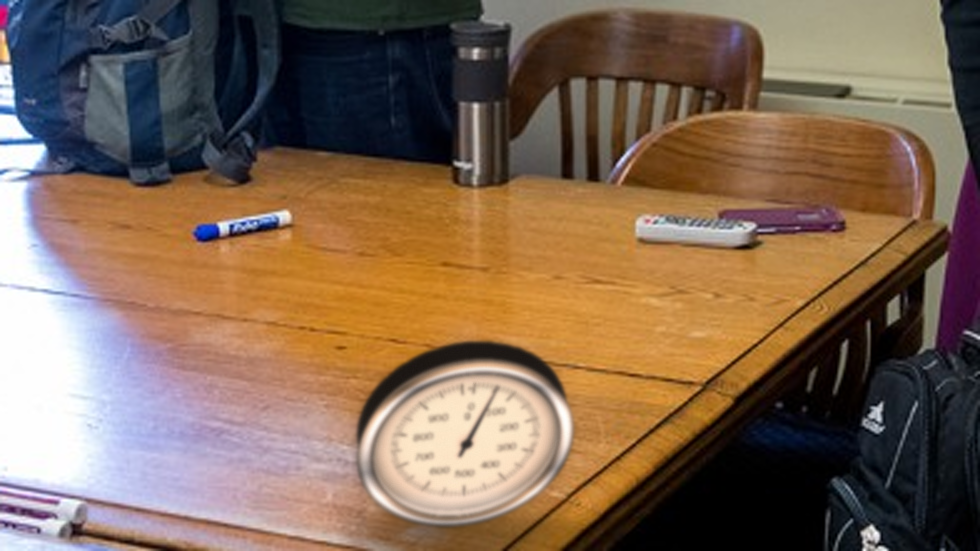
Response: **50** g
